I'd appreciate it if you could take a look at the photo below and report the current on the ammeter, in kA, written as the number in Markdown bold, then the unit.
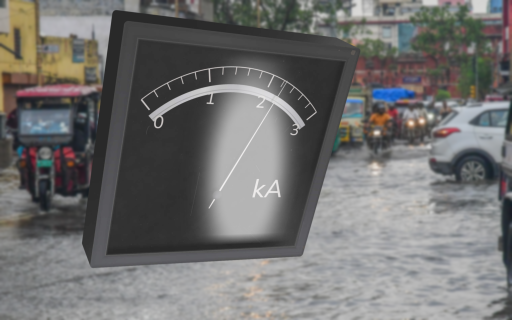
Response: **2.2** kA
